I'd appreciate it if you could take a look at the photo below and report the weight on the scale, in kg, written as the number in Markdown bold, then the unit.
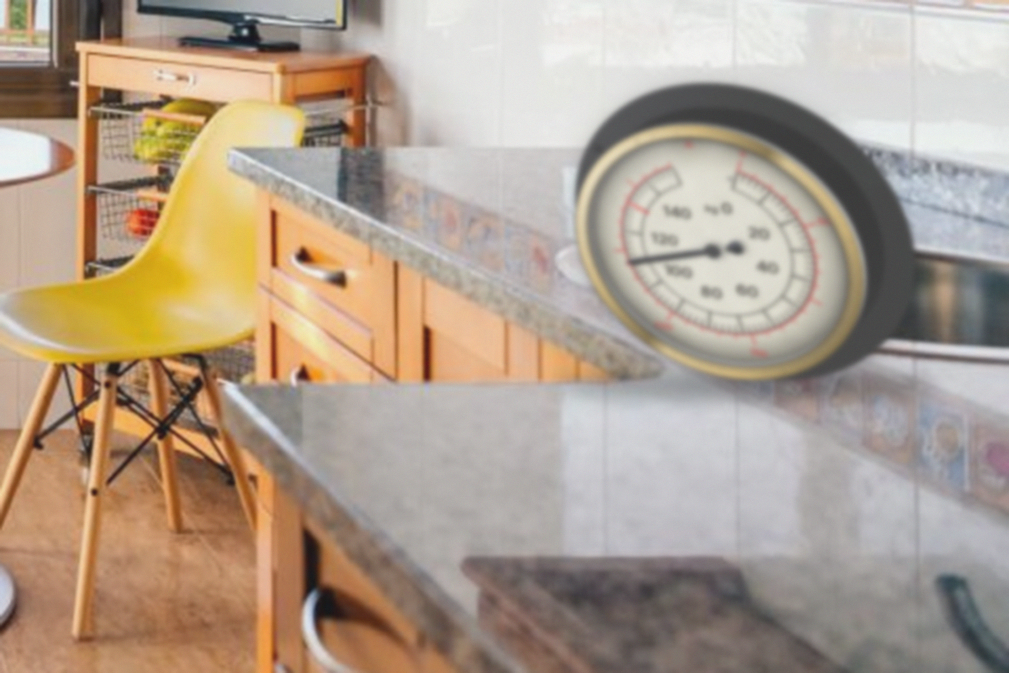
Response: **110** kg
